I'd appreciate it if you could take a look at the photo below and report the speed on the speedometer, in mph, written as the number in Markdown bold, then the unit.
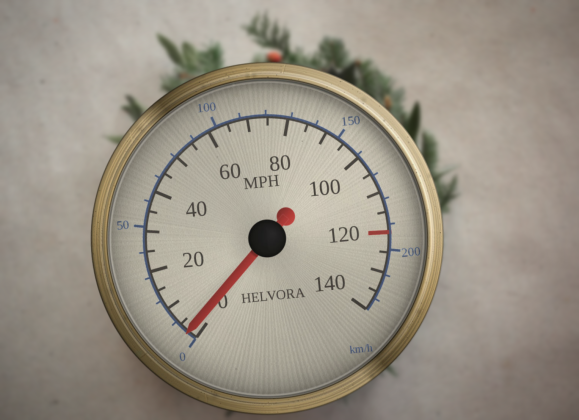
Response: **2.5** mph
